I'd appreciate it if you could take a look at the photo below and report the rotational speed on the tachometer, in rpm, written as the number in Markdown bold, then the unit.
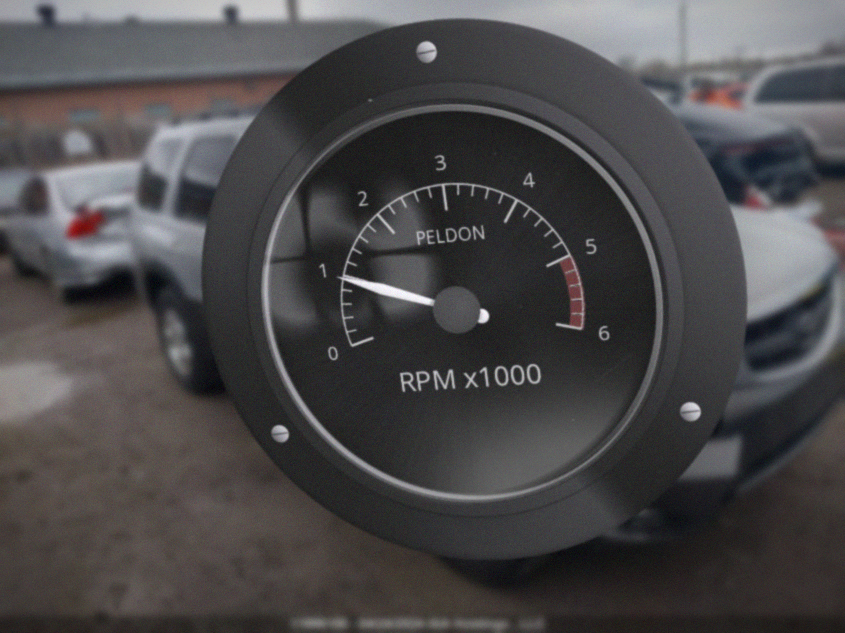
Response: **1000** rpm
